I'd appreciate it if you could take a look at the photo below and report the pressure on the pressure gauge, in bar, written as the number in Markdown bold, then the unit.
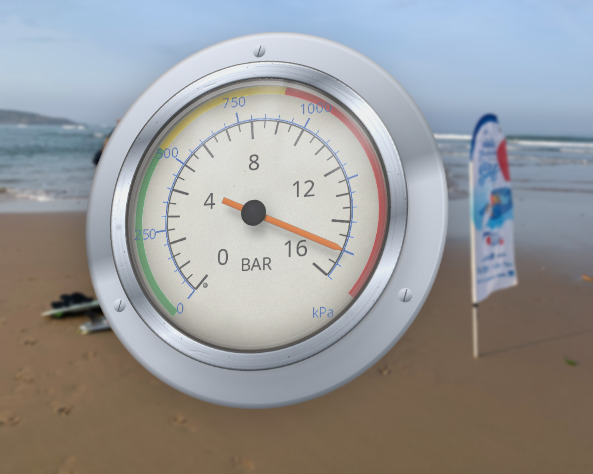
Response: **15** bar
